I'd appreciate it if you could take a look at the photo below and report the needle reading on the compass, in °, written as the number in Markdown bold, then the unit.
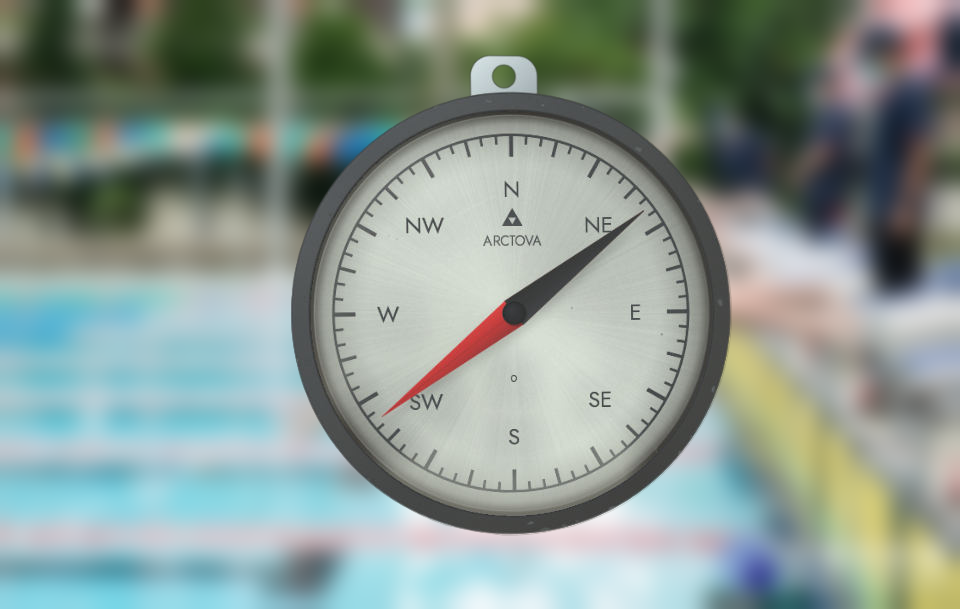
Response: **232.5** °
